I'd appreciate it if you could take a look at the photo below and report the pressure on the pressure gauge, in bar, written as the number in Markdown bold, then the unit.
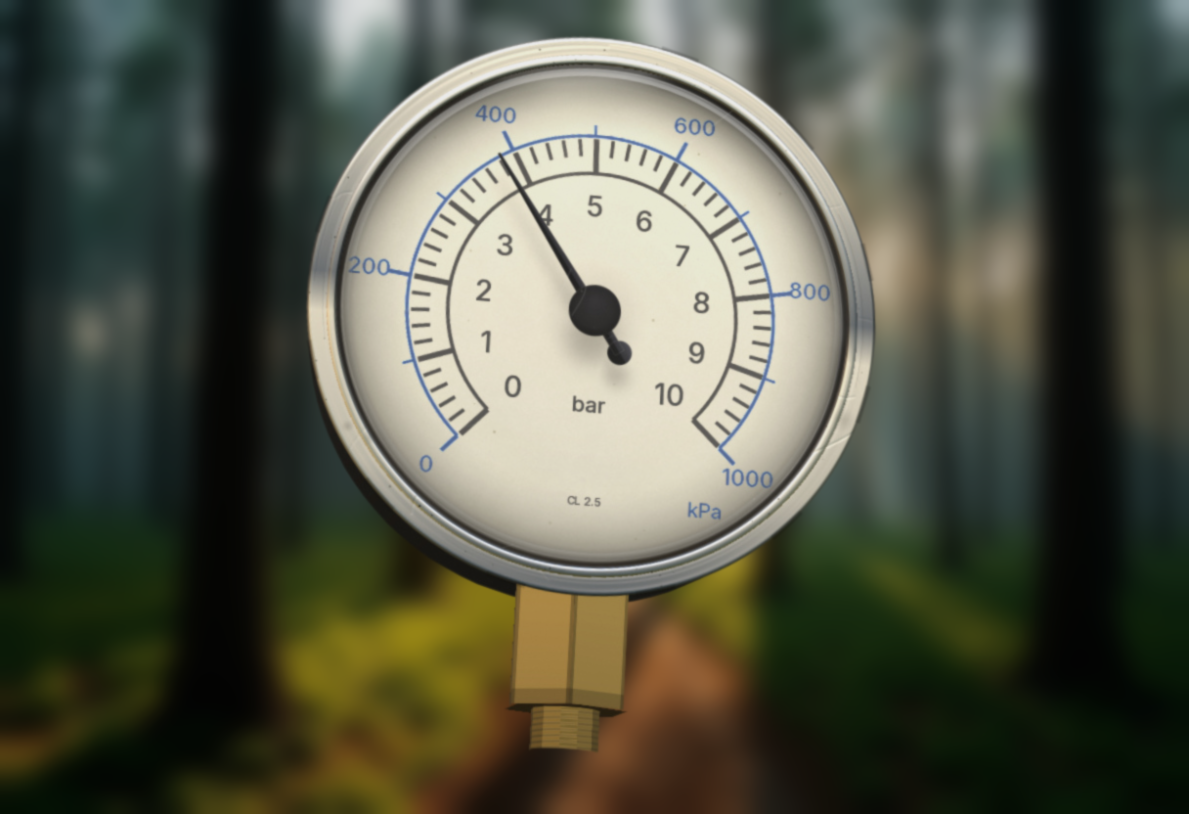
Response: **3.8** bar
